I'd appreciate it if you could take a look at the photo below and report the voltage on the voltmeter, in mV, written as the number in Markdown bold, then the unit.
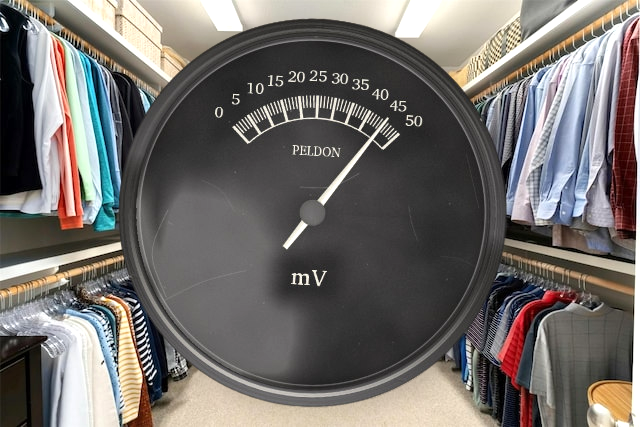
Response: **45** mV
